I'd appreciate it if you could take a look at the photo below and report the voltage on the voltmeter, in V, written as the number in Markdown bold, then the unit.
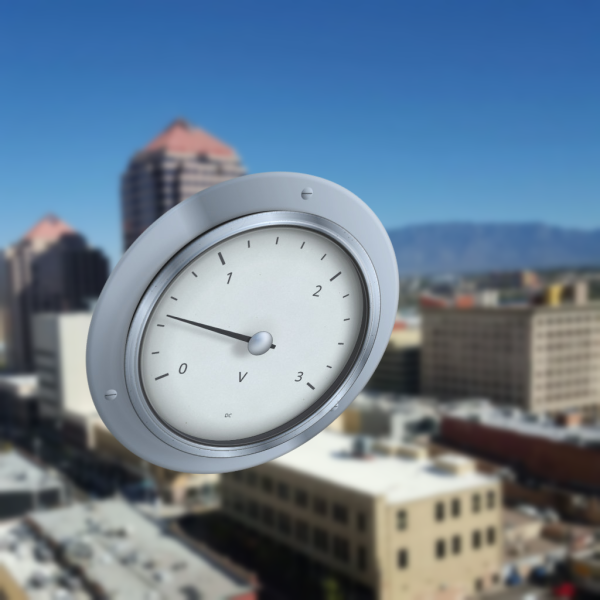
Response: **0.5** V
